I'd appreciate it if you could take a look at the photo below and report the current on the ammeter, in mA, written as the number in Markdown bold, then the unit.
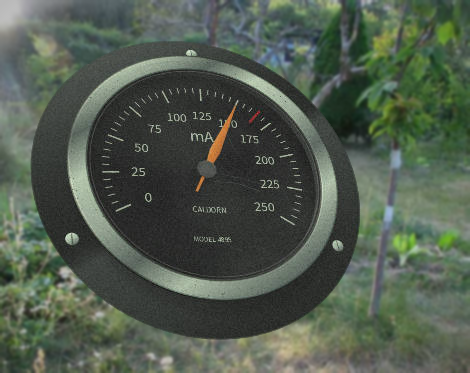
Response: **150** mA
